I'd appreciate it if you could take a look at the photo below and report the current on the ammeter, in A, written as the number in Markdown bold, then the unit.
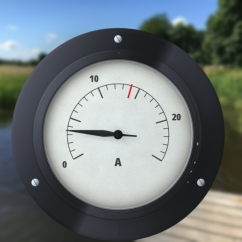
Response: **3.5** A
